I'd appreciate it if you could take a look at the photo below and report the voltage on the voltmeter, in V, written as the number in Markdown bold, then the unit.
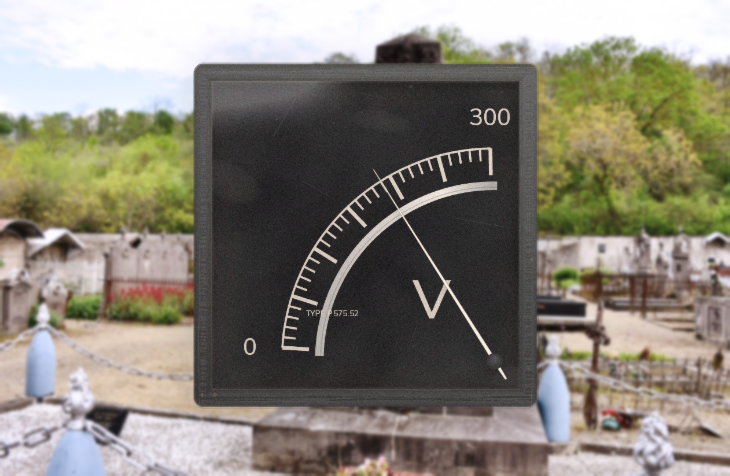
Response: **190** V
